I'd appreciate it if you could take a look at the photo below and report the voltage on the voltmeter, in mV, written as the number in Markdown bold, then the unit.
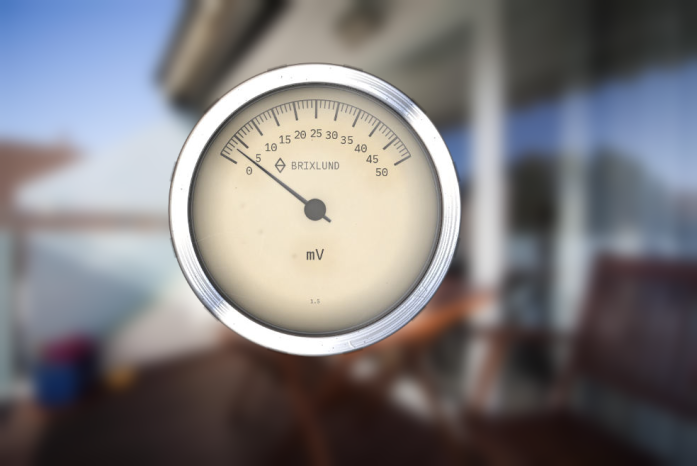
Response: **3** mV
